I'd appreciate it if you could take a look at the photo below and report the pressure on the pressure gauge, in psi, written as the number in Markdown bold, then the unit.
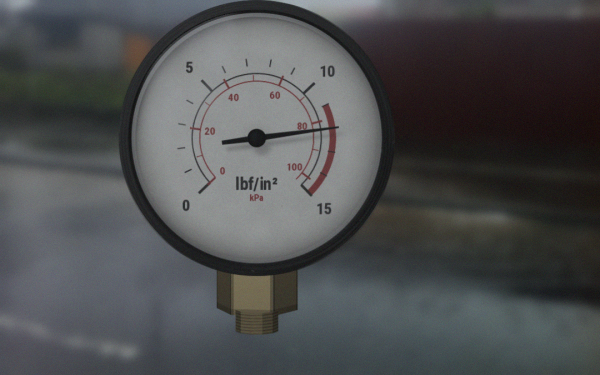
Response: **12** psi
